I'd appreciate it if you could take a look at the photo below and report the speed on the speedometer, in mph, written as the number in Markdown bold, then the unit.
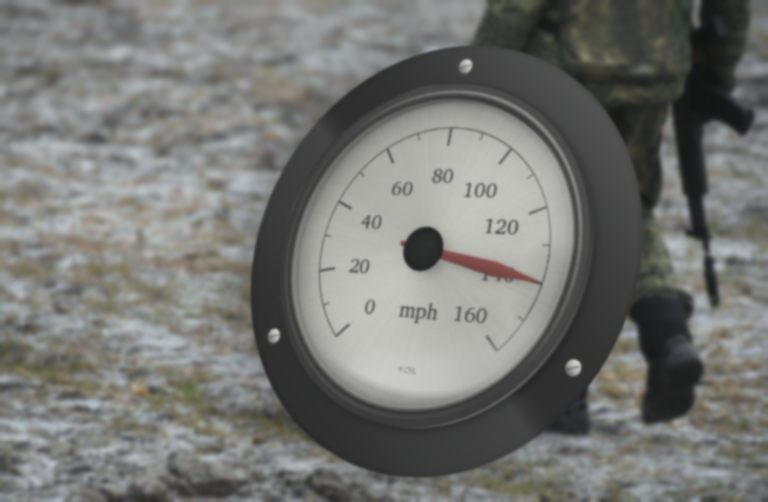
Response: **140** mph
